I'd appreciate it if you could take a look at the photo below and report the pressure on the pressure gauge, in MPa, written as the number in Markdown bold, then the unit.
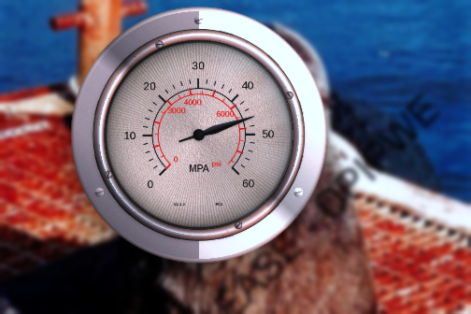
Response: **46** MPa
